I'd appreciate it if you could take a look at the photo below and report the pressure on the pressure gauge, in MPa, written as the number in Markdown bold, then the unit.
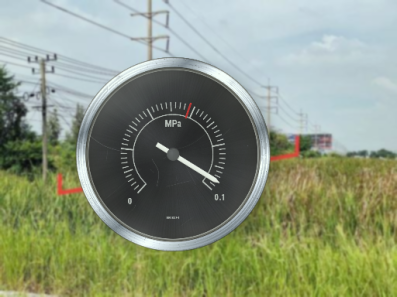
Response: **0.096** MPa
